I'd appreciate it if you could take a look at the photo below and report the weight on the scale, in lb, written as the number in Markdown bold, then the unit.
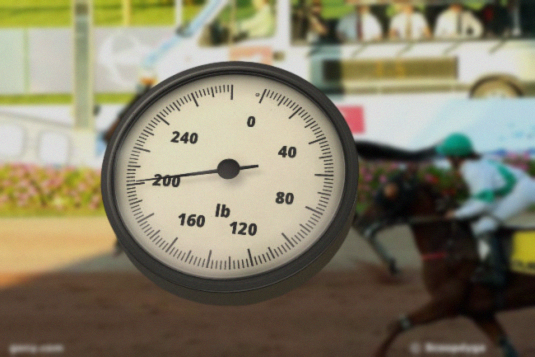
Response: **200** lb
